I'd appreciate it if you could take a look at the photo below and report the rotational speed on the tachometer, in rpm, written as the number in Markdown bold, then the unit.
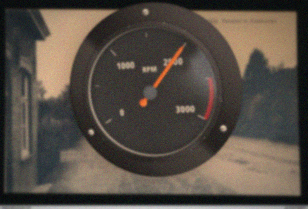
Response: **2000** rpm
